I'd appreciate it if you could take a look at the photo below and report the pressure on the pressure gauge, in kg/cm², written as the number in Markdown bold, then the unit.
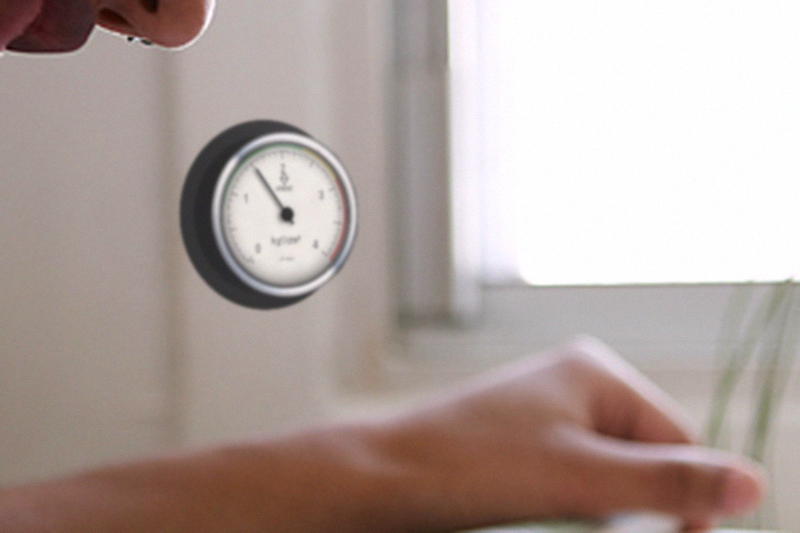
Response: **1.5** kg/cm²
